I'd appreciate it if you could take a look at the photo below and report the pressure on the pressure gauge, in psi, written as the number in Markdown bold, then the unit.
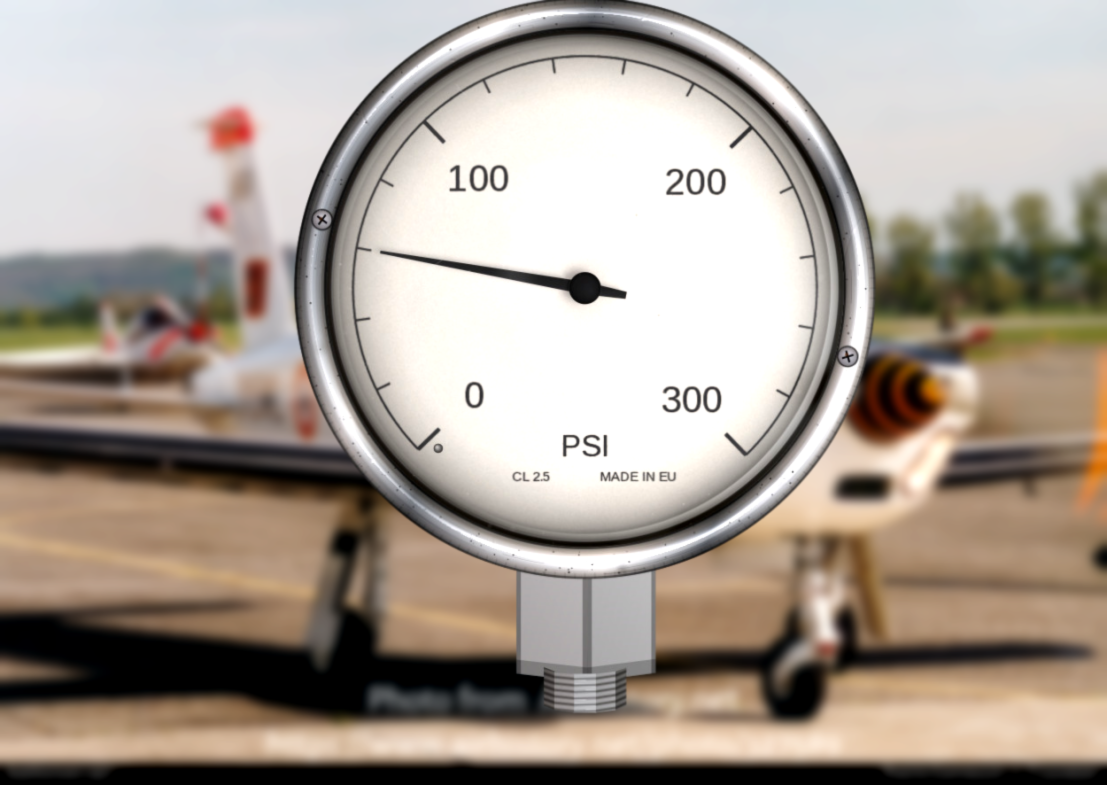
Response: **60** psi
